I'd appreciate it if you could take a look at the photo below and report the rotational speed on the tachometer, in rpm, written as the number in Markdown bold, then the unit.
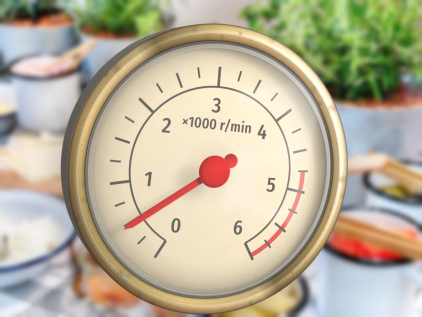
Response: **500** rpm
